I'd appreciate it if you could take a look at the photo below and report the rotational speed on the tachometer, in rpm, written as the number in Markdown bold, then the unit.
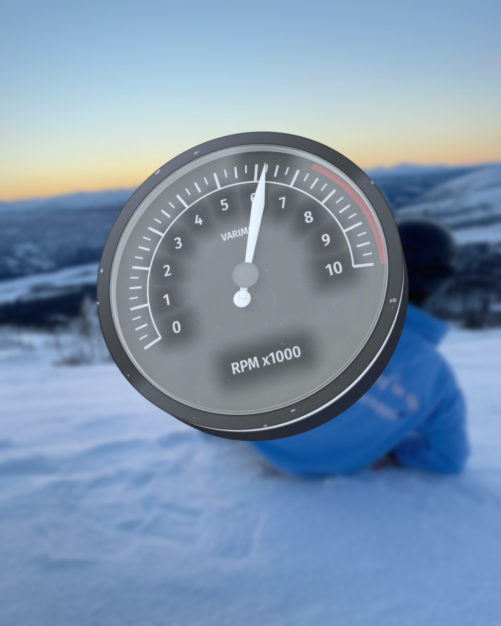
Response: **6250** rpm
